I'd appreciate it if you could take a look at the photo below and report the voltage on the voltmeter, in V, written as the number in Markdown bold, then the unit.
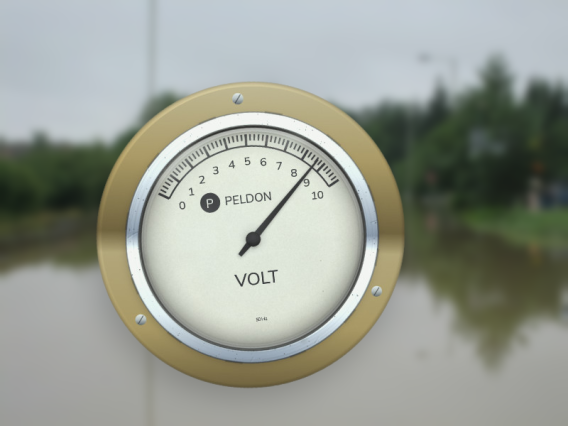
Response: **8.6** V
